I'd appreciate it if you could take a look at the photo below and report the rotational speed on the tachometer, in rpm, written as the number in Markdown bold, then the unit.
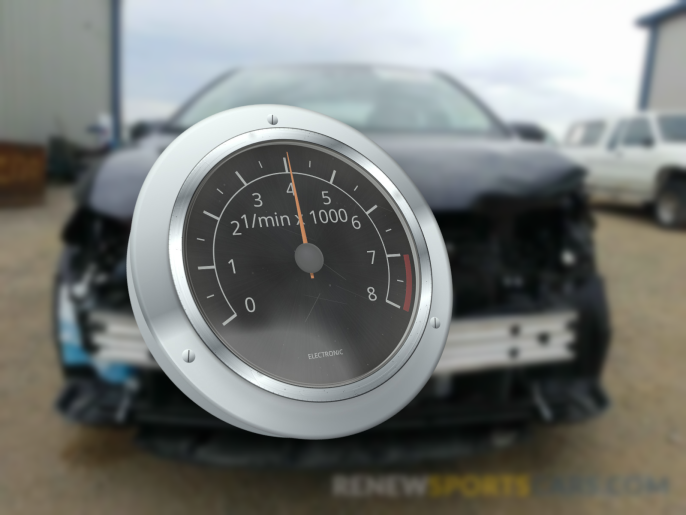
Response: **4000** rpm
